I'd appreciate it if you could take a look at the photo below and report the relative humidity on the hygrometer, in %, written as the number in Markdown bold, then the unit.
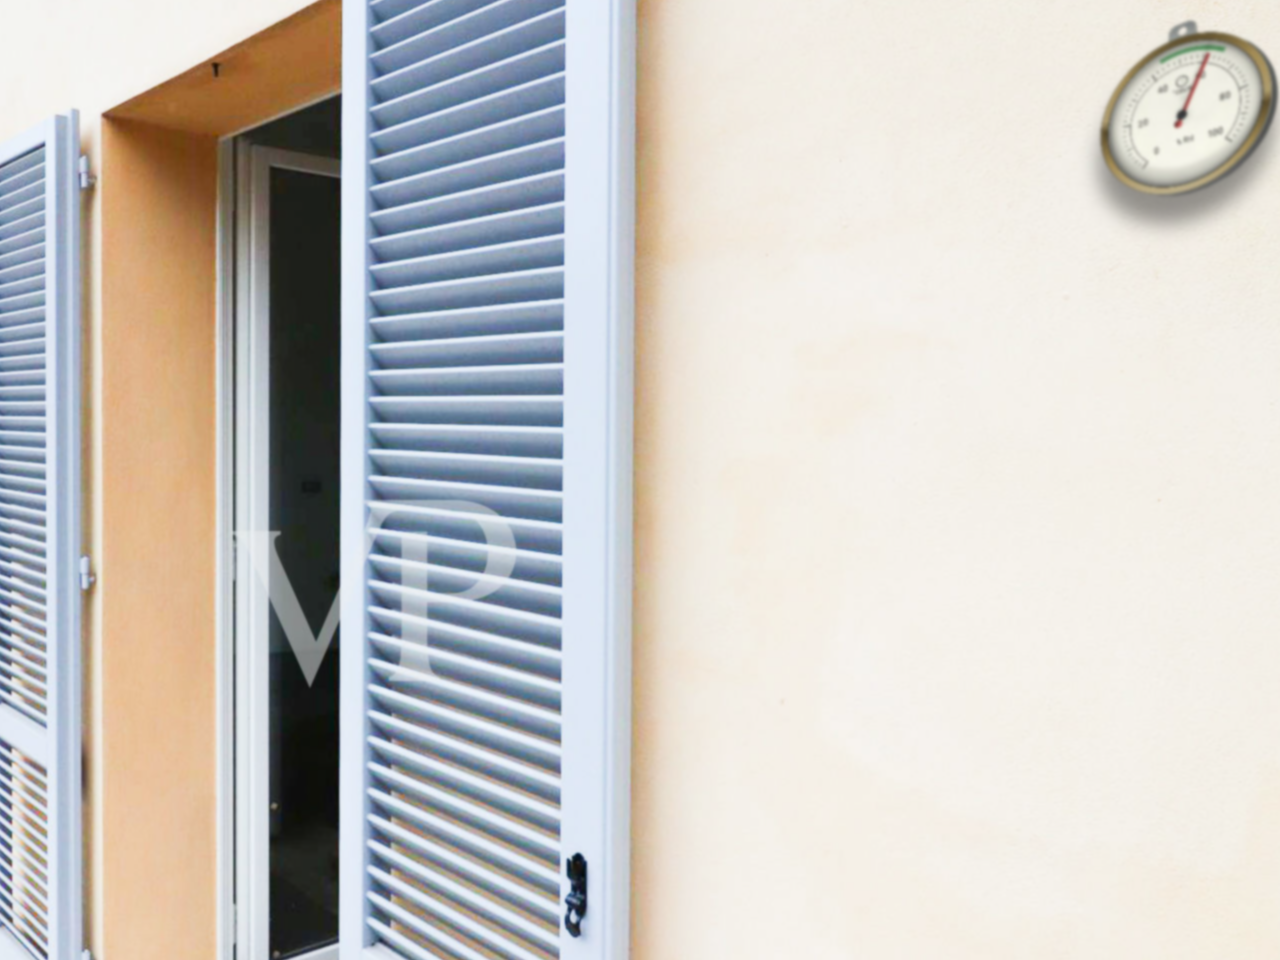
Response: **60** %
